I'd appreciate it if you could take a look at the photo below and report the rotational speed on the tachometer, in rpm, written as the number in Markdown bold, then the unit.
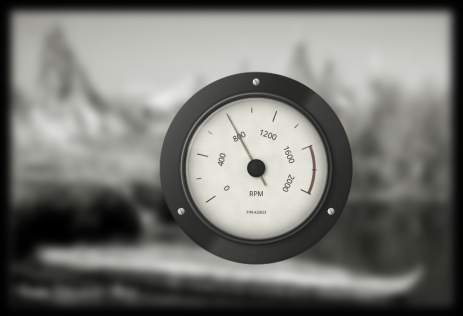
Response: **800** rpm
